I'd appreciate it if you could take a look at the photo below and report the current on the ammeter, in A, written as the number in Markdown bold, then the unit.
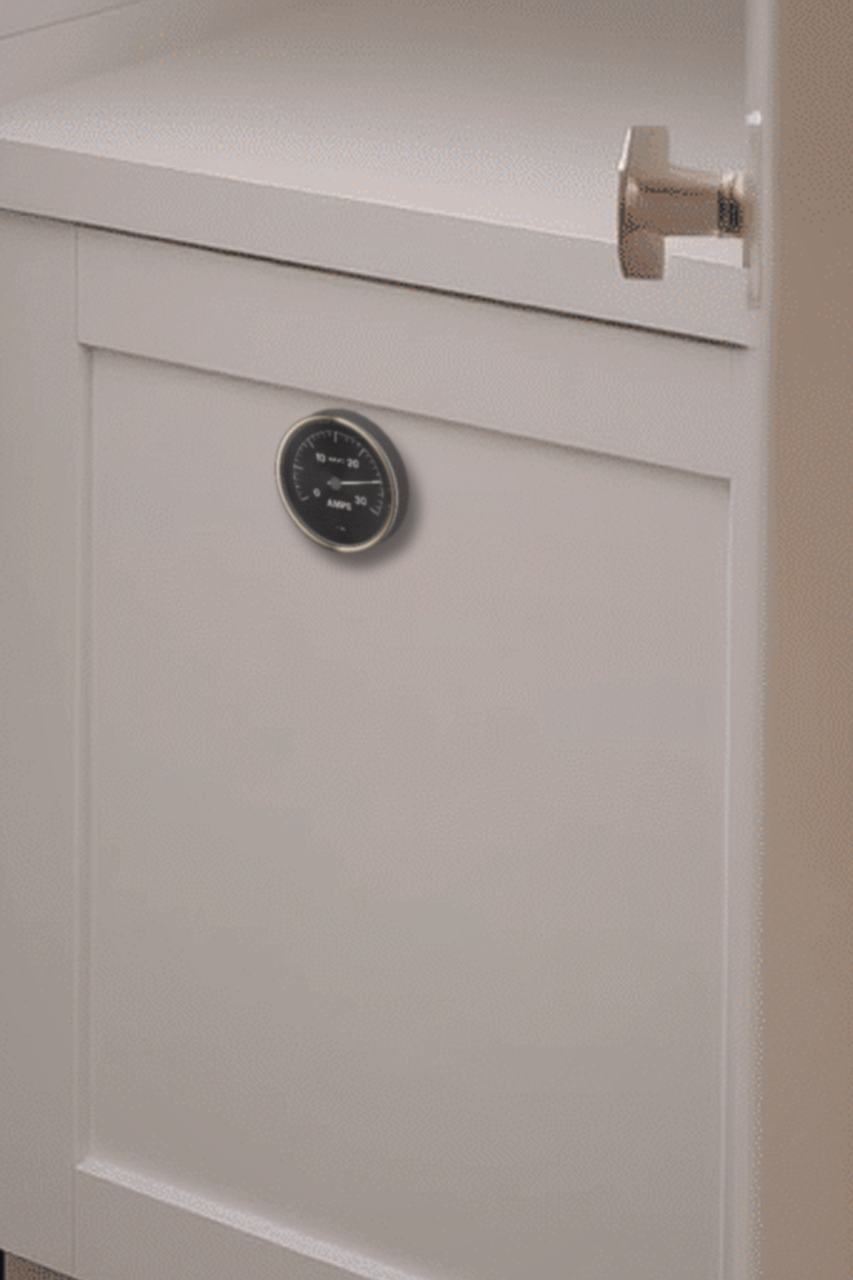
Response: **25** A
